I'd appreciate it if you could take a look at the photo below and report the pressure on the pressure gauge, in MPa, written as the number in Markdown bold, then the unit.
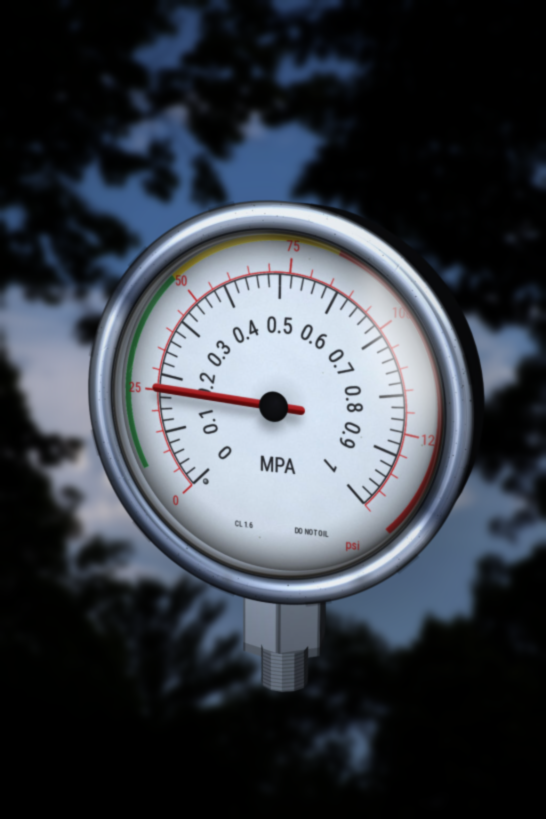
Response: **0.18** MPa
